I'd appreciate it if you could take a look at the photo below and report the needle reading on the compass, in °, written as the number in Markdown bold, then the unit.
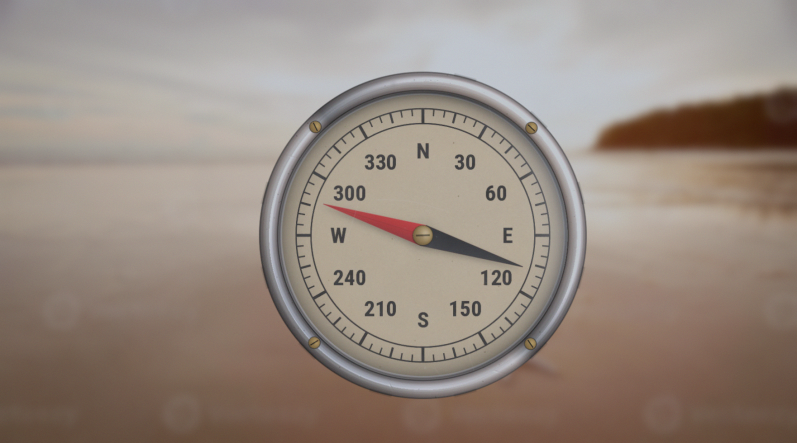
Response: **287.5** °
